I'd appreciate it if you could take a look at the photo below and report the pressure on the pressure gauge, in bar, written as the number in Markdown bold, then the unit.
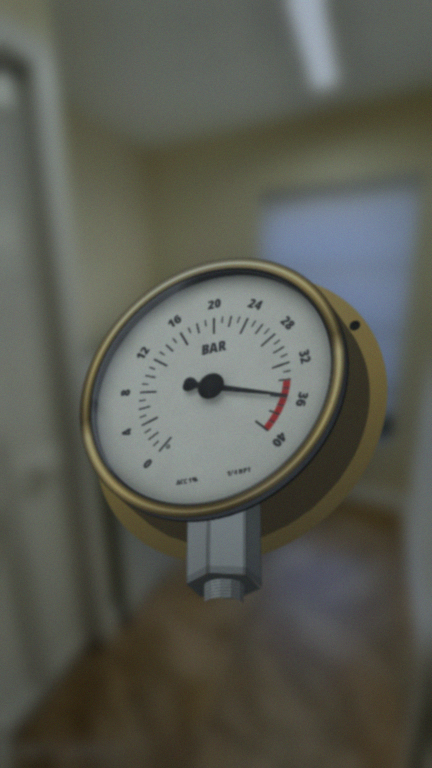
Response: **36** bar
